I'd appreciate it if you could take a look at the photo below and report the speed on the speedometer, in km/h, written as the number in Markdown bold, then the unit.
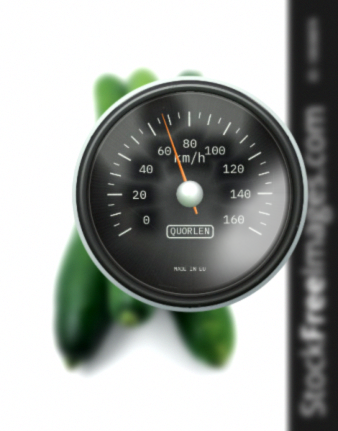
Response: **67.5** km/h
